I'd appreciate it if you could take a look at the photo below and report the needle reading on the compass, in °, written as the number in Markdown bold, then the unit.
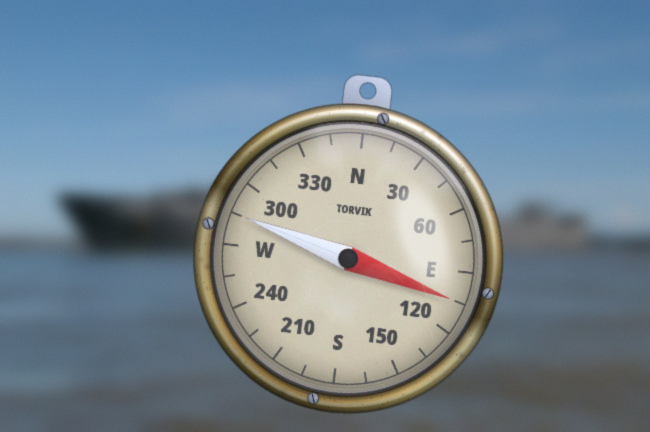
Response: **105** °
